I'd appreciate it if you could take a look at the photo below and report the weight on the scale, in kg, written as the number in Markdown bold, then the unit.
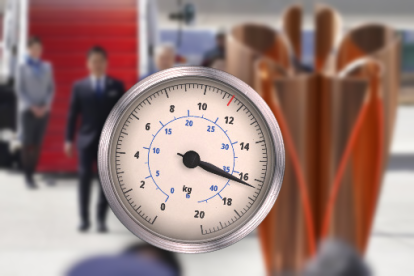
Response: **16.4** kg
